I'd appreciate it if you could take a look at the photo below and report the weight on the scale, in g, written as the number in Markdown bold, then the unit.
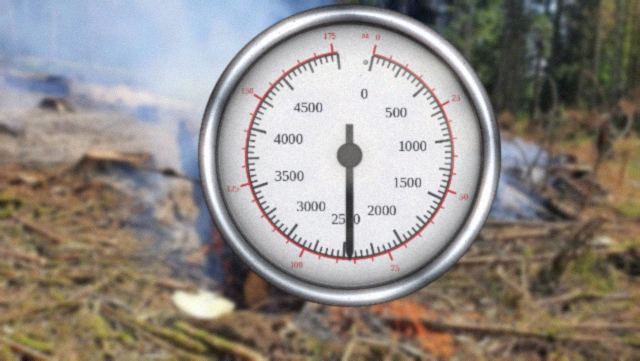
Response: **2450** g
